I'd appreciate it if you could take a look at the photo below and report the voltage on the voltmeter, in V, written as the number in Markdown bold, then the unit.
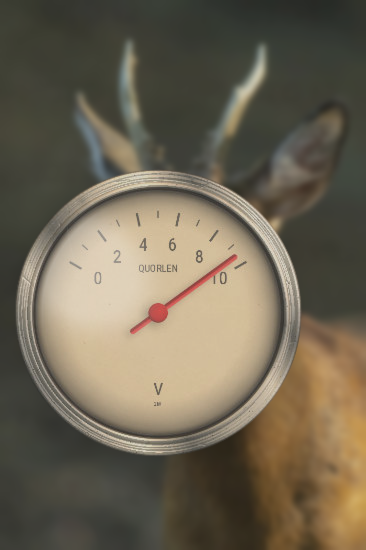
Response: **9.5** V
